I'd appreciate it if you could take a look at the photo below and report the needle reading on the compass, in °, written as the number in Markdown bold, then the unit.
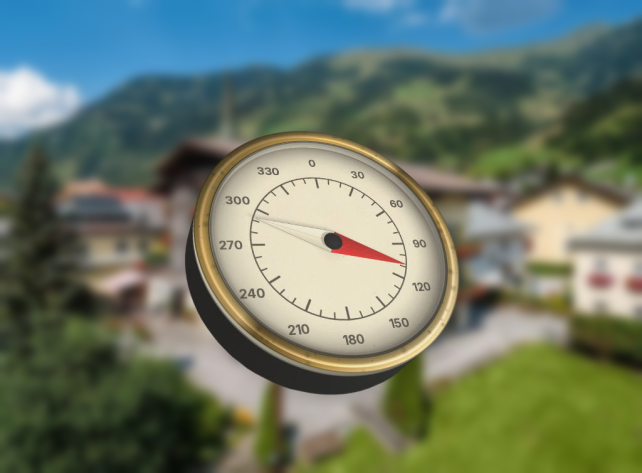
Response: **110** °
